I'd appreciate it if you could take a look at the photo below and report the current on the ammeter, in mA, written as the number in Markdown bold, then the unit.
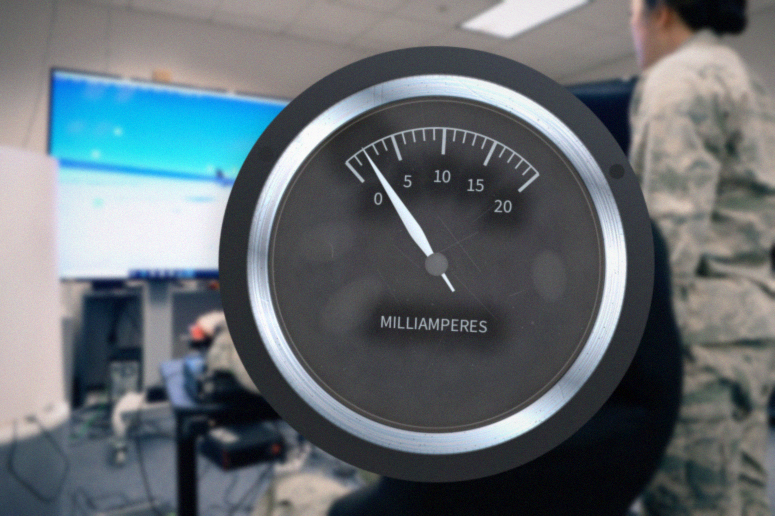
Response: **2** mA
